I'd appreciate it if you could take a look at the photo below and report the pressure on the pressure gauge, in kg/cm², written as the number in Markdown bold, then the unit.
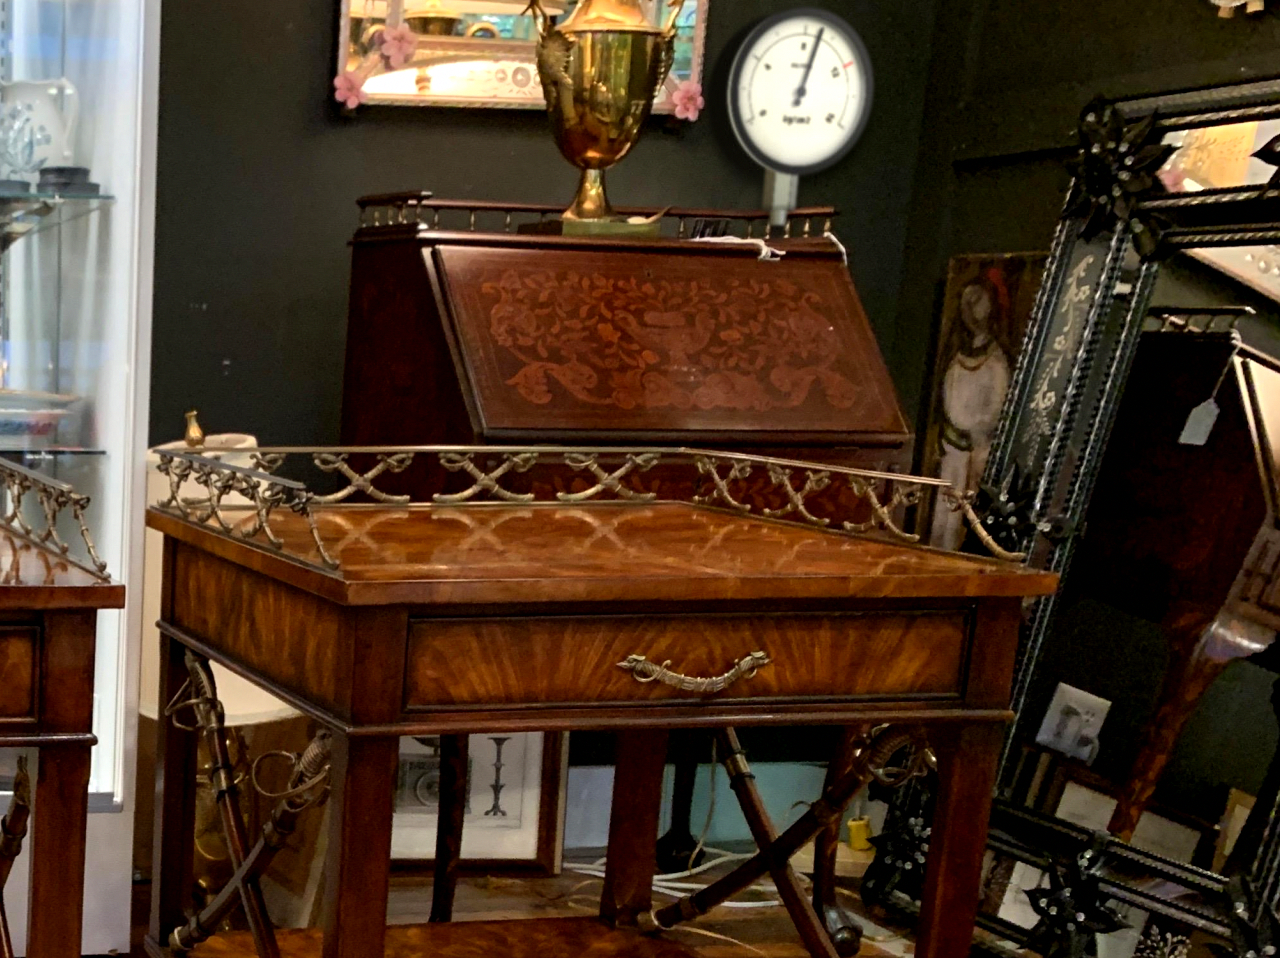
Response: **9** kg/cm²
